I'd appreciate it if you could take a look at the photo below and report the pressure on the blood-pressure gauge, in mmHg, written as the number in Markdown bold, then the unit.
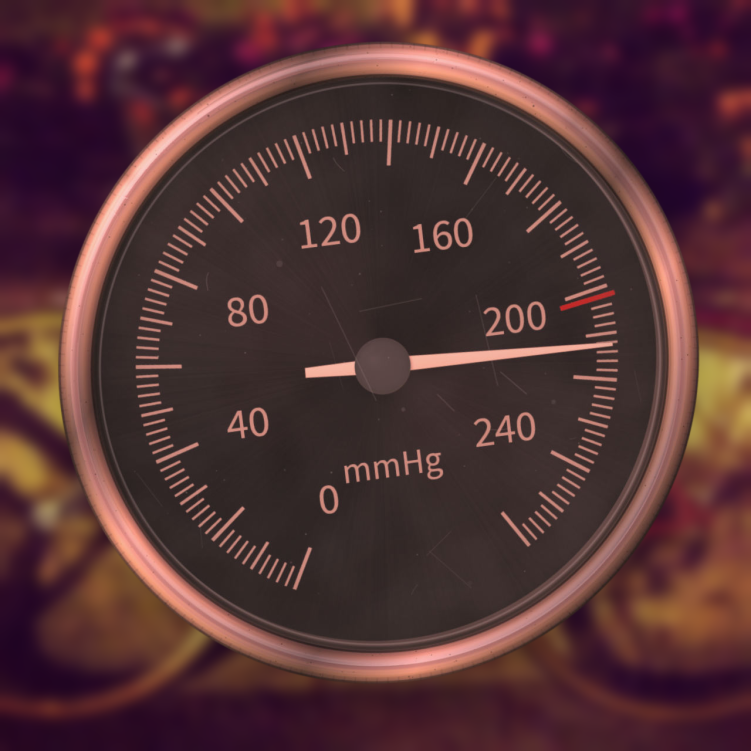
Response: **212** mmHg
